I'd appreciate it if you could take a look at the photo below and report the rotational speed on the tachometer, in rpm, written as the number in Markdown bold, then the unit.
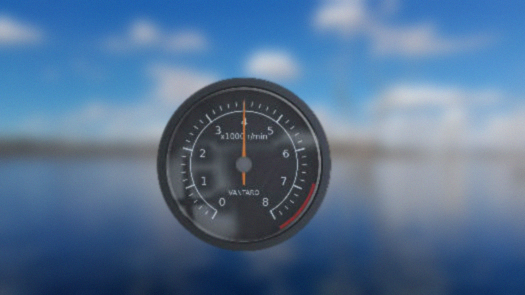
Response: **4000** rpm
